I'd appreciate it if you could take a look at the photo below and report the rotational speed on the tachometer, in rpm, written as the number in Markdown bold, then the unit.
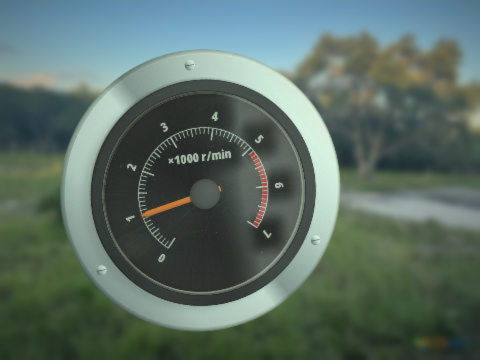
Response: **1000** rpm
